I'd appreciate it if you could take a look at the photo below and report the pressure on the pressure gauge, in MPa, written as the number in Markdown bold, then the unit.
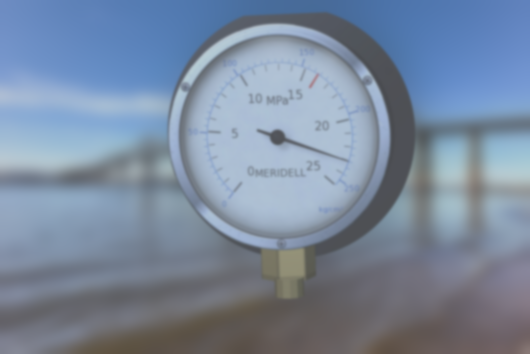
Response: **23** MPa
